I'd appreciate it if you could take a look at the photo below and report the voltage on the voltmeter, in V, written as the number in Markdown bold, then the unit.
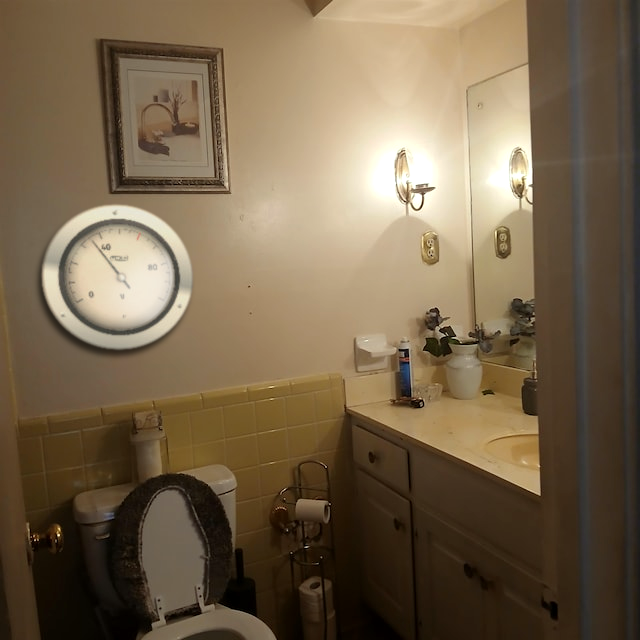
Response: **35** V
